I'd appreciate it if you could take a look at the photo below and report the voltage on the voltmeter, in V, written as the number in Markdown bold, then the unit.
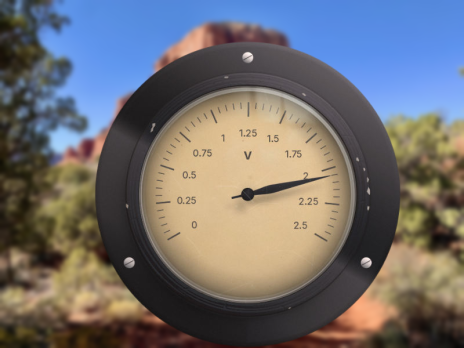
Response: **2.05** V
